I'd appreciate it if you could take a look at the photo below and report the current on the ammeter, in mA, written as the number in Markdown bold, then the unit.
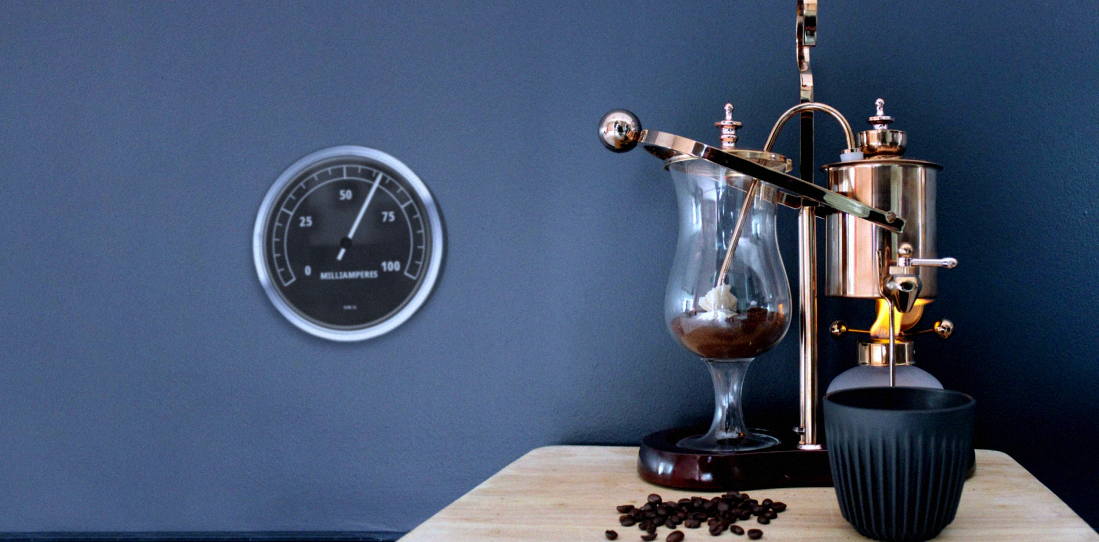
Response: **62.5** mA
